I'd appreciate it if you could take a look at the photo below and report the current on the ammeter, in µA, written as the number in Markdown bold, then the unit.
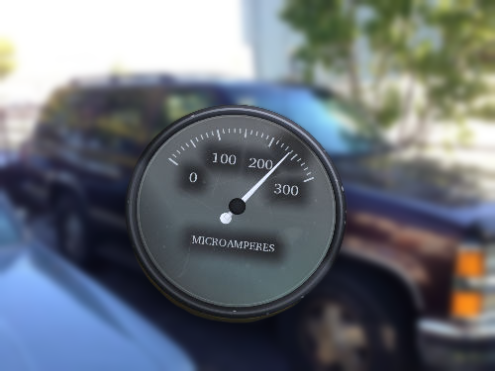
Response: **240** µA
